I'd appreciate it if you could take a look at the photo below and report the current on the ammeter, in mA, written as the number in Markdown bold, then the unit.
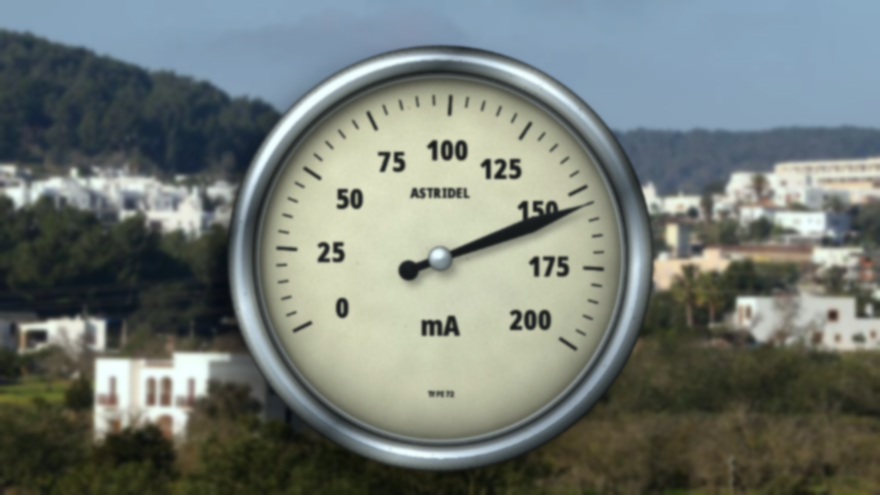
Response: **155** mA
